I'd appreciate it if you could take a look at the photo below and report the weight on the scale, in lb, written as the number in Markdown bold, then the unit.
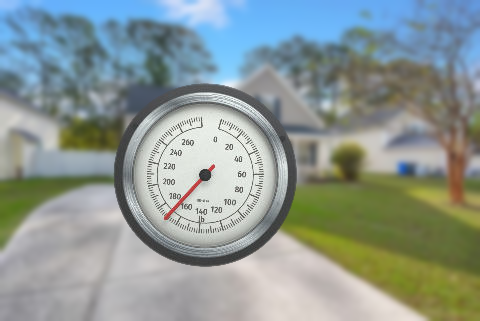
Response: **170** lb
